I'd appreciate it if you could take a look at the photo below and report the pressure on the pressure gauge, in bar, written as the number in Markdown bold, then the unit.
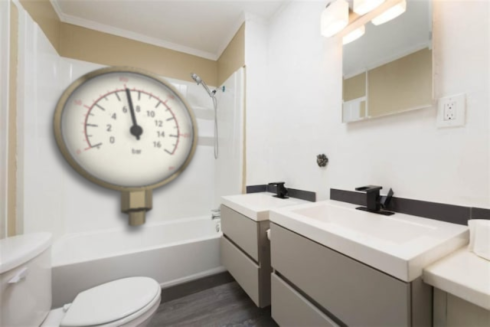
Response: **7** bar
